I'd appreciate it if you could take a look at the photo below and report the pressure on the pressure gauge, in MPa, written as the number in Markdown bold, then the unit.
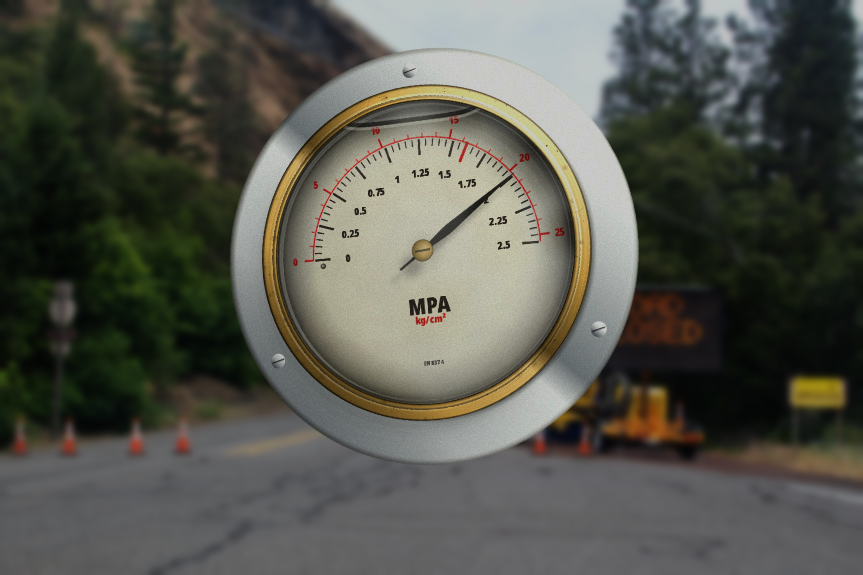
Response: **2** MPa
